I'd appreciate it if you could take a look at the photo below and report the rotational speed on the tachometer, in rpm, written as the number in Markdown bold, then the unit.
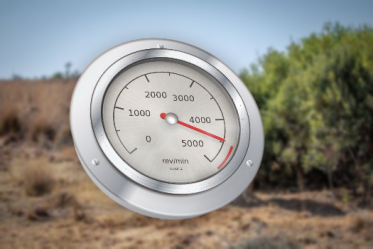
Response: **4500** rpm
